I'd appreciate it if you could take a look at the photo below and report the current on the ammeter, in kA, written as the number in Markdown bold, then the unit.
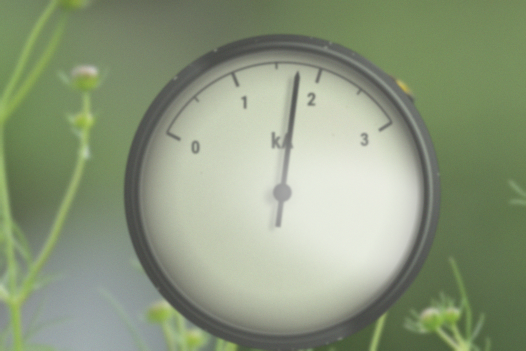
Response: **1.75** kA
